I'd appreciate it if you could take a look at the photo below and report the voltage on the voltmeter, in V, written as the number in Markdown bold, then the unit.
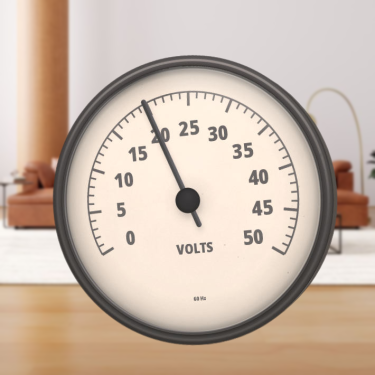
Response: **20** V
